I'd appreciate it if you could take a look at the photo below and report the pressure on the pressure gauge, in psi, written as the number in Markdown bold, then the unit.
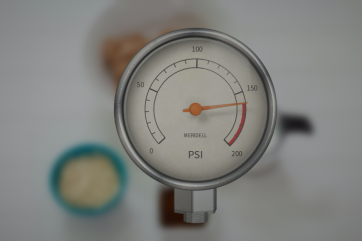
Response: **160** psi
